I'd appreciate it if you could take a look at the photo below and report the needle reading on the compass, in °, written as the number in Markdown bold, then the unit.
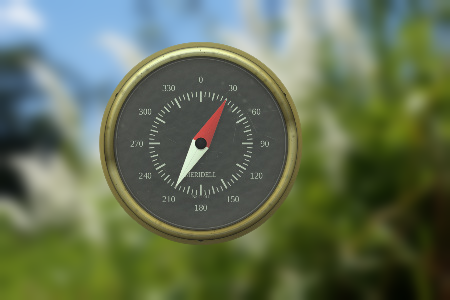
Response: **30** °
